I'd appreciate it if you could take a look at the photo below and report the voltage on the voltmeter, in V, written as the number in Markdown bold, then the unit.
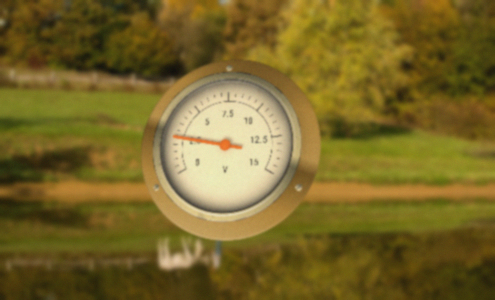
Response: **2.5** V
